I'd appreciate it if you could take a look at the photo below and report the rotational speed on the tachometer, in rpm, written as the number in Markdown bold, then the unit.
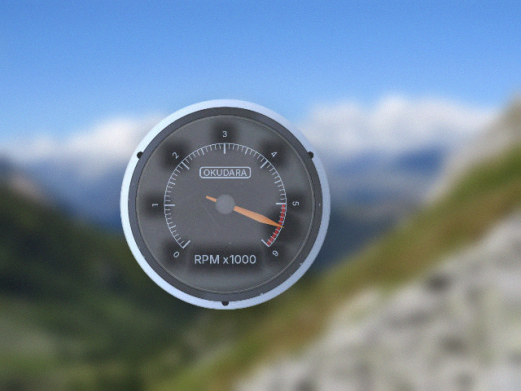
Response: **5500** rpm
